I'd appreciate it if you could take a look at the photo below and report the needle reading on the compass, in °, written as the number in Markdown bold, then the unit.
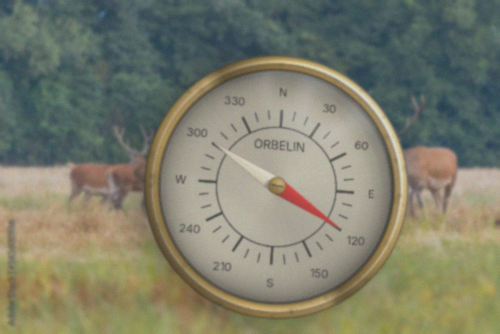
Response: **120** °
